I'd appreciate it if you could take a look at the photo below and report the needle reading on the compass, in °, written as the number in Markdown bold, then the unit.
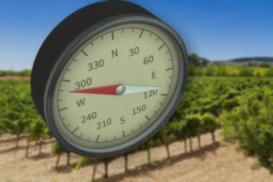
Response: **290** °
